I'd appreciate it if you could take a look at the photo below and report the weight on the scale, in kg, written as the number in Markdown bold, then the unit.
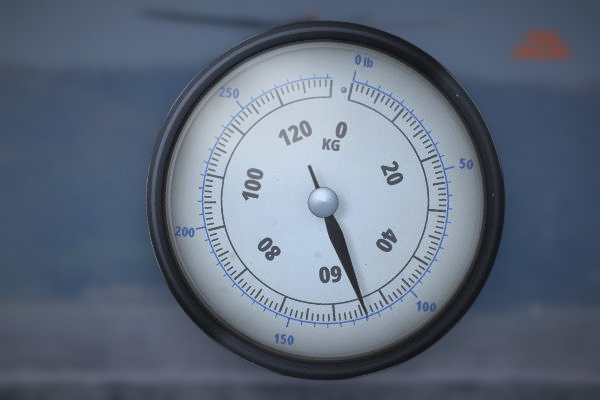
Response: **54** kg
